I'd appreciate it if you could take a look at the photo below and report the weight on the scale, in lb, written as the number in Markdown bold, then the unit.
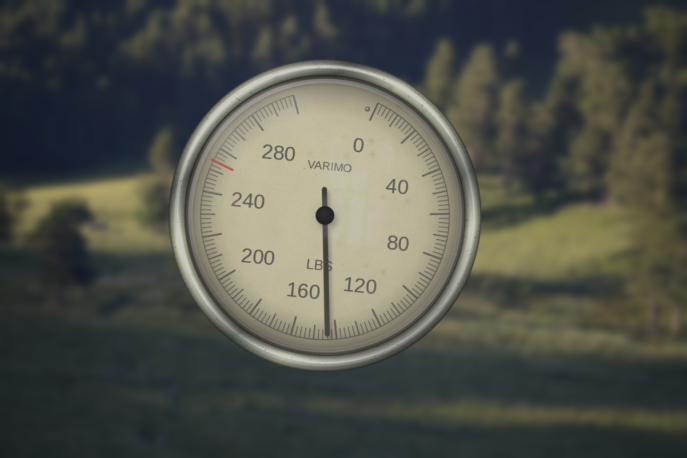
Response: **144** lb
